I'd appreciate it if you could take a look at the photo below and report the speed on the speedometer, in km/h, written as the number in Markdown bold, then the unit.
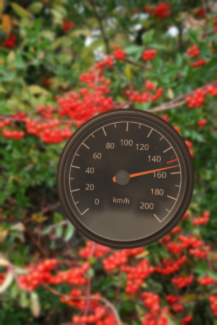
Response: **155** km/h
